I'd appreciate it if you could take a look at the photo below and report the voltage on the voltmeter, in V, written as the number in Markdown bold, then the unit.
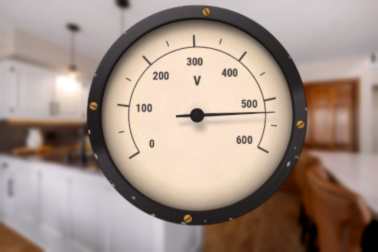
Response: **525** V
